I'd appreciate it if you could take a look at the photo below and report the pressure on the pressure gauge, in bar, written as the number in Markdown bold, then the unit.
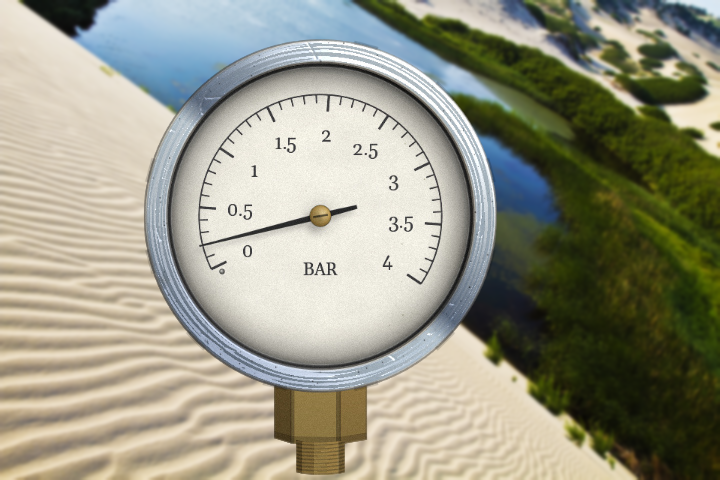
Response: **0.2** bar
